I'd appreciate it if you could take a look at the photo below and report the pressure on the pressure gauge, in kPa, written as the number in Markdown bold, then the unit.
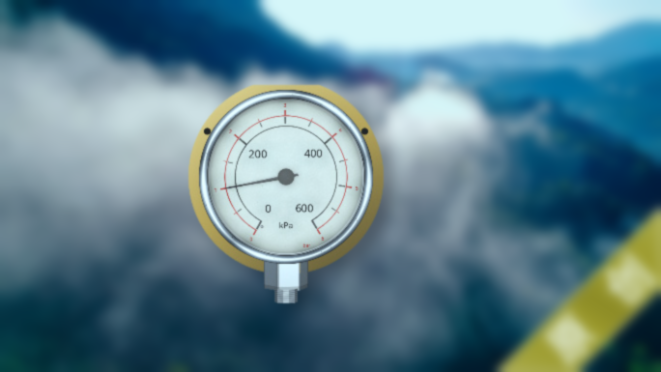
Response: **100** kPa
